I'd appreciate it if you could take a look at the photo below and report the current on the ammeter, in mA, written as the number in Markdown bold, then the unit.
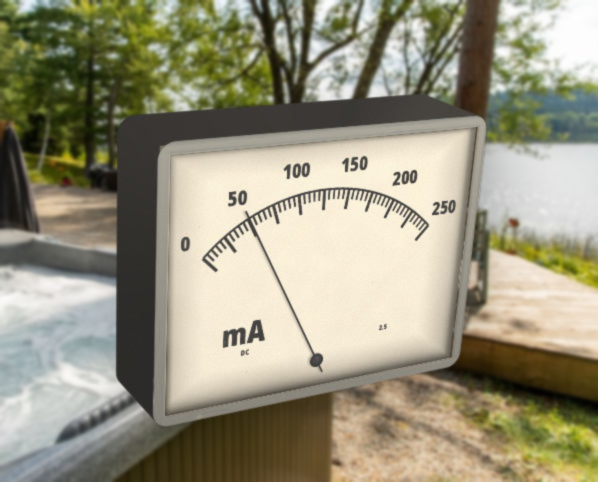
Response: **50** mA
